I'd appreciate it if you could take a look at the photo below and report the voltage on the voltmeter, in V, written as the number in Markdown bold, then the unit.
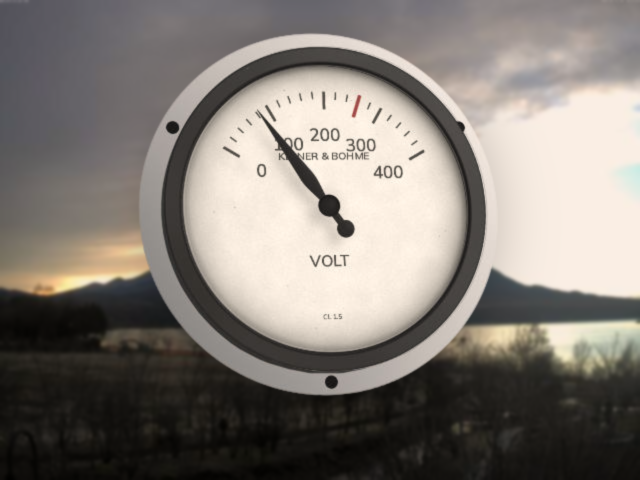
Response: **80** V
